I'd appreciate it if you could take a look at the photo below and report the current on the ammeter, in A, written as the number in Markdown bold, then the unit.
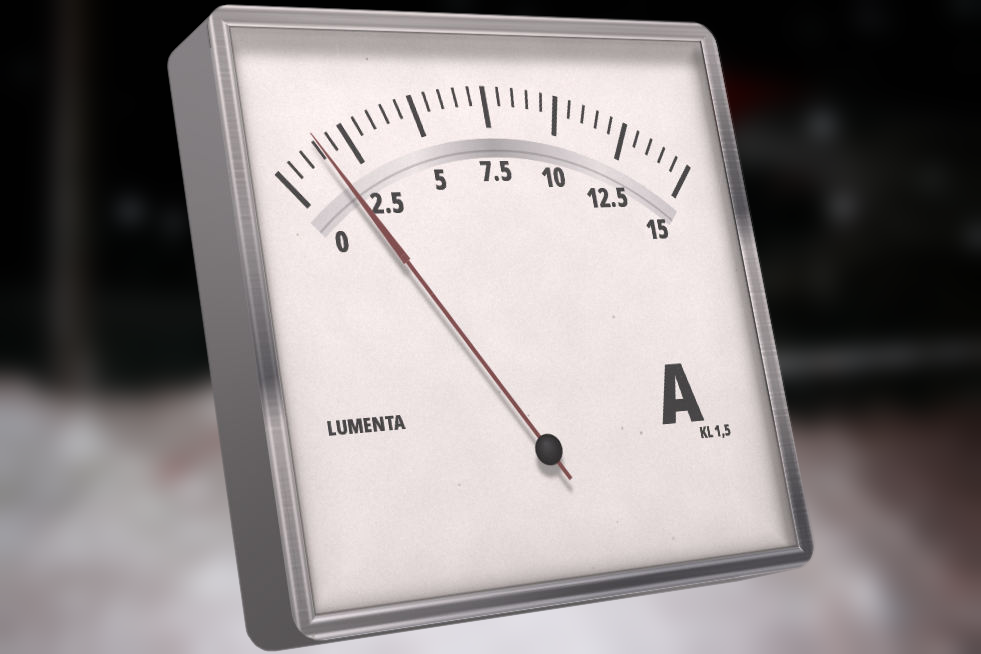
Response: **1.5** A
